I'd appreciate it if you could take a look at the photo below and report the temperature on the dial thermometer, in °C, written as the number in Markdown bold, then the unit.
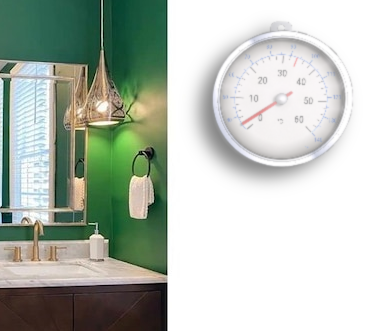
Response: **2** °C
